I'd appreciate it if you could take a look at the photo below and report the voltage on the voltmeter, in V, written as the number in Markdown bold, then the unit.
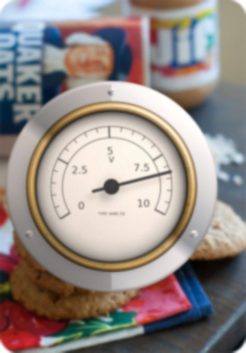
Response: **8.25** V
